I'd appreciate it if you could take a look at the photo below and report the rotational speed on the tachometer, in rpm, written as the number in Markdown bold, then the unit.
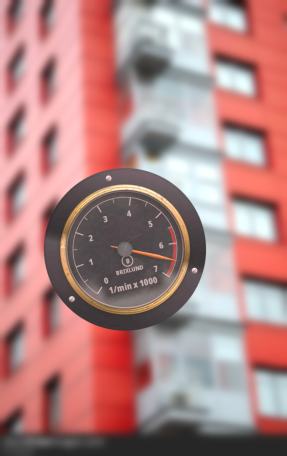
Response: **6500** rpm
